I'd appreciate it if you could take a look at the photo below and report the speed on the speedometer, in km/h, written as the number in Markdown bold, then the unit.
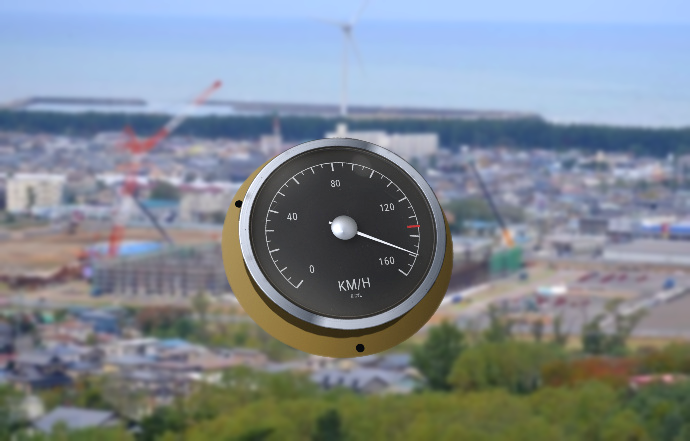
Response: **150** km/h
